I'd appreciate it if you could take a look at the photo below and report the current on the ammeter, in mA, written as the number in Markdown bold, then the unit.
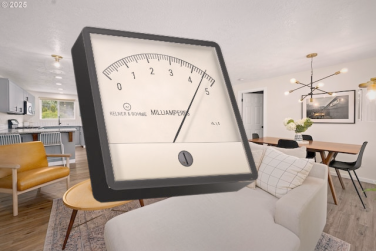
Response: **4.5** mA
